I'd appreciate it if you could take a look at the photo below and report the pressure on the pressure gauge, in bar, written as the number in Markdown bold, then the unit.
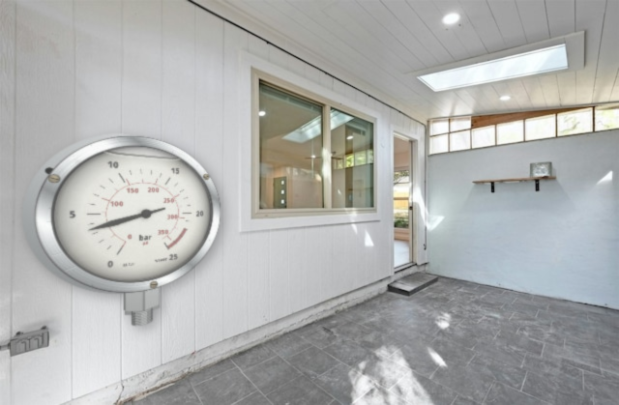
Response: **3.5** bar
